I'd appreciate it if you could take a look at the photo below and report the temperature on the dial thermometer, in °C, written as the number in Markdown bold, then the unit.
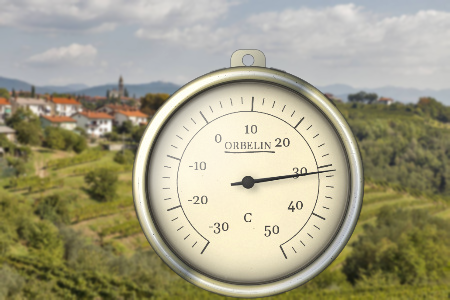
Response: **31** °C
